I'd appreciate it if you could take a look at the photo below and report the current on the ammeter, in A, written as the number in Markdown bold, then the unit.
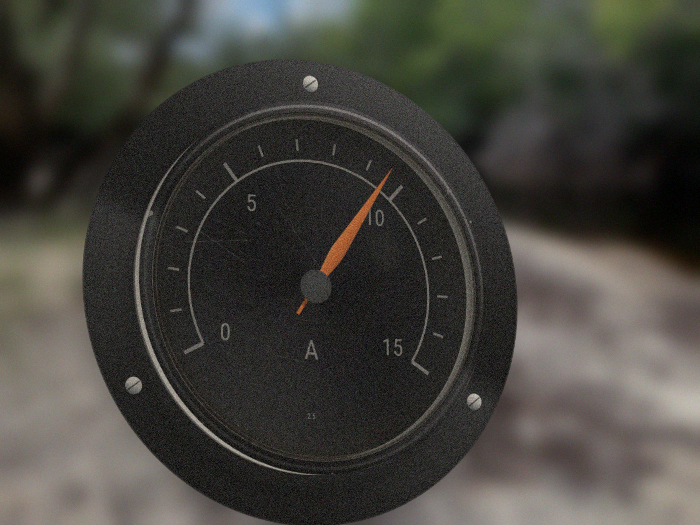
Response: **9.5** A
